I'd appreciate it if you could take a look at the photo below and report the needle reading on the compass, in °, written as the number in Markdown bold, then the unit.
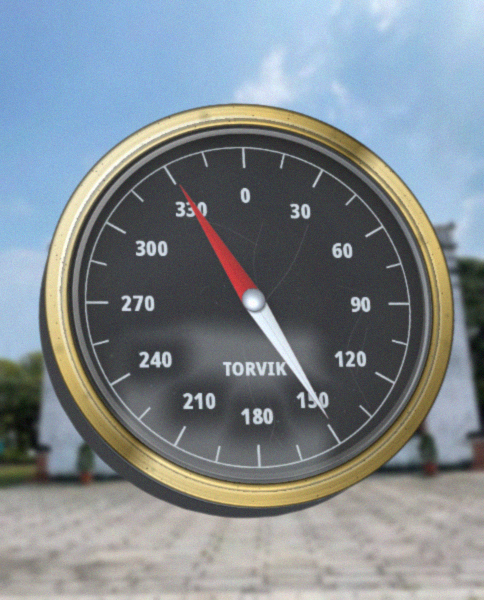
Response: **330** °
